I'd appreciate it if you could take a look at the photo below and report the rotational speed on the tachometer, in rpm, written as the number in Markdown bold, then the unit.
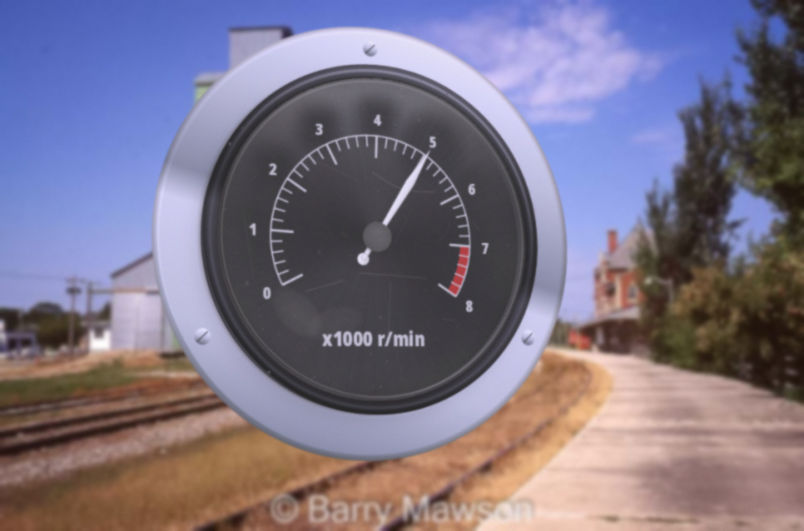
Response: **5000** rpm
